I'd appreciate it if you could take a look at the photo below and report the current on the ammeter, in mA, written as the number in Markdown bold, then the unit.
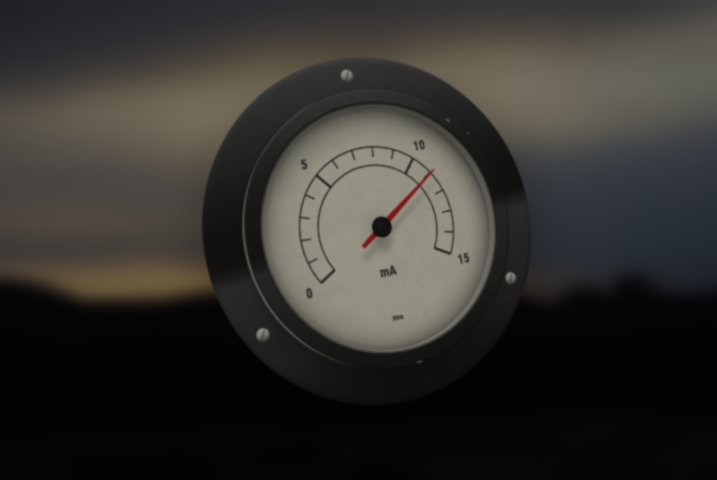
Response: **11** mA
